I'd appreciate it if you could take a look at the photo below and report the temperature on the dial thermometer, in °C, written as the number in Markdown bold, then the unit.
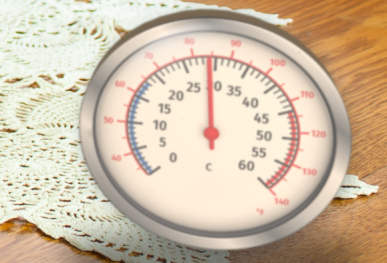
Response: **29** °C
